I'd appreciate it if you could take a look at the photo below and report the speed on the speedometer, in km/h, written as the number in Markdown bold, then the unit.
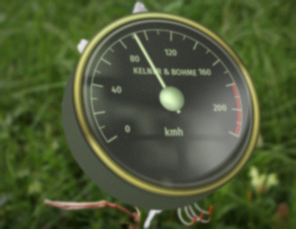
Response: **90** km/h
